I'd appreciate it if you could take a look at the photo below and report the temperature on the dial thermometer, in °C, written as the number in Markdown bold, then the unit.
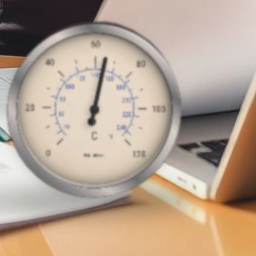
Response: **65** °C
